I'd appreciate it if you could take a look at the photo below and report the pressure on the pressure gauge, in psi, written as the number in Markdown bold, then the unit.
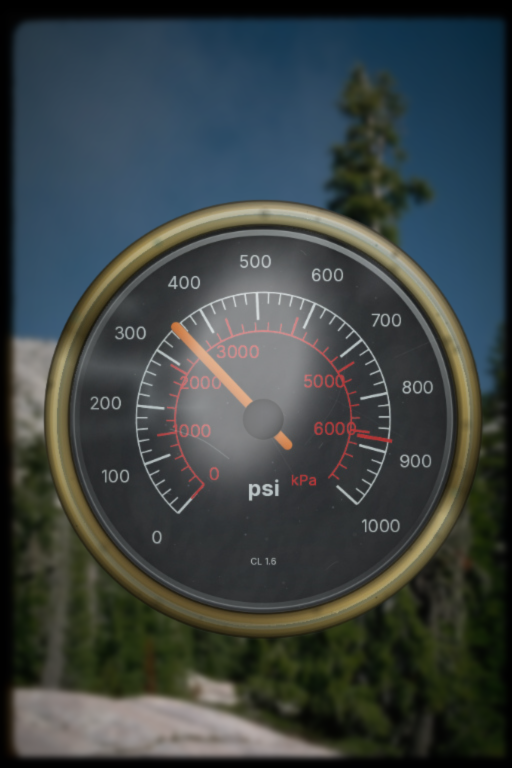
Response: **350** psi
